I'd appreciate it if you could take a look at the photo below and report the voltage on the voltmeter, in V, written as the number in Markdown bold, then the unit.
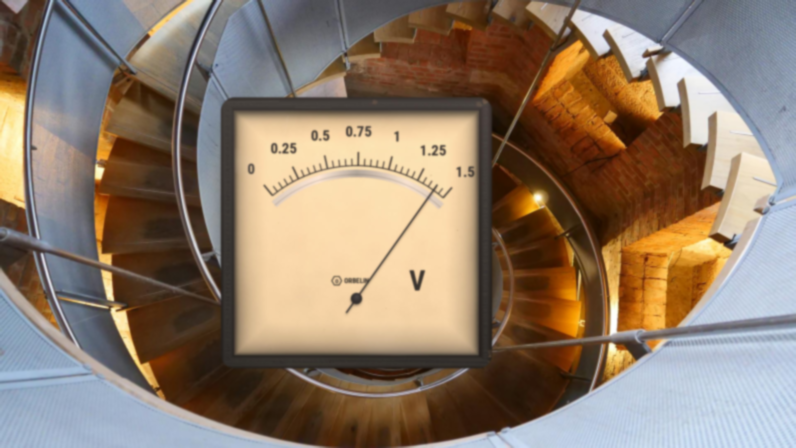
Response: **1.4** V
